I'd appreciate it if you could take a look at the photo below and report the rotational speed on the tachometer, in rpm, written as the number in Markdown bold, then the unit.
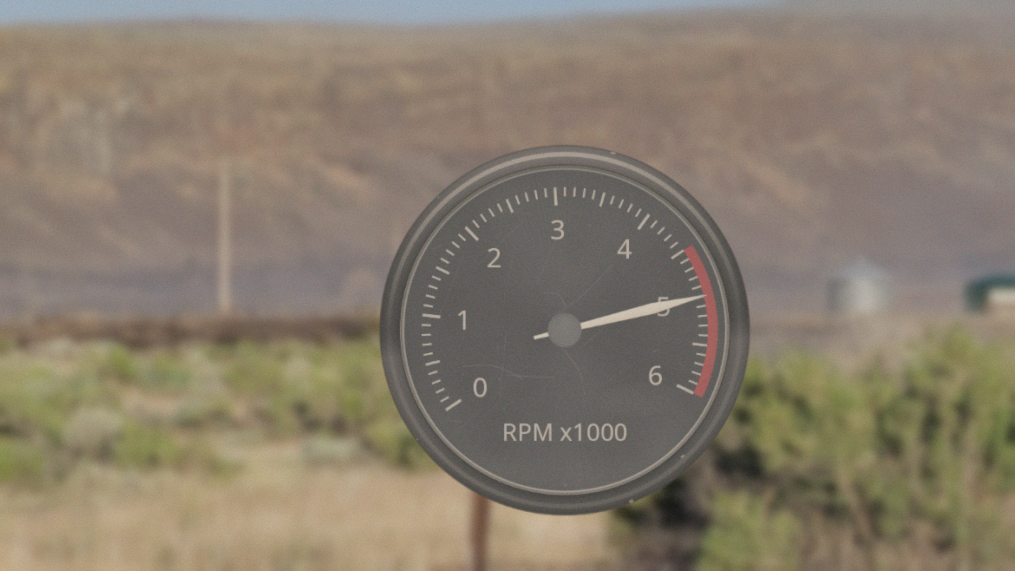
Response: **5000** rpm
